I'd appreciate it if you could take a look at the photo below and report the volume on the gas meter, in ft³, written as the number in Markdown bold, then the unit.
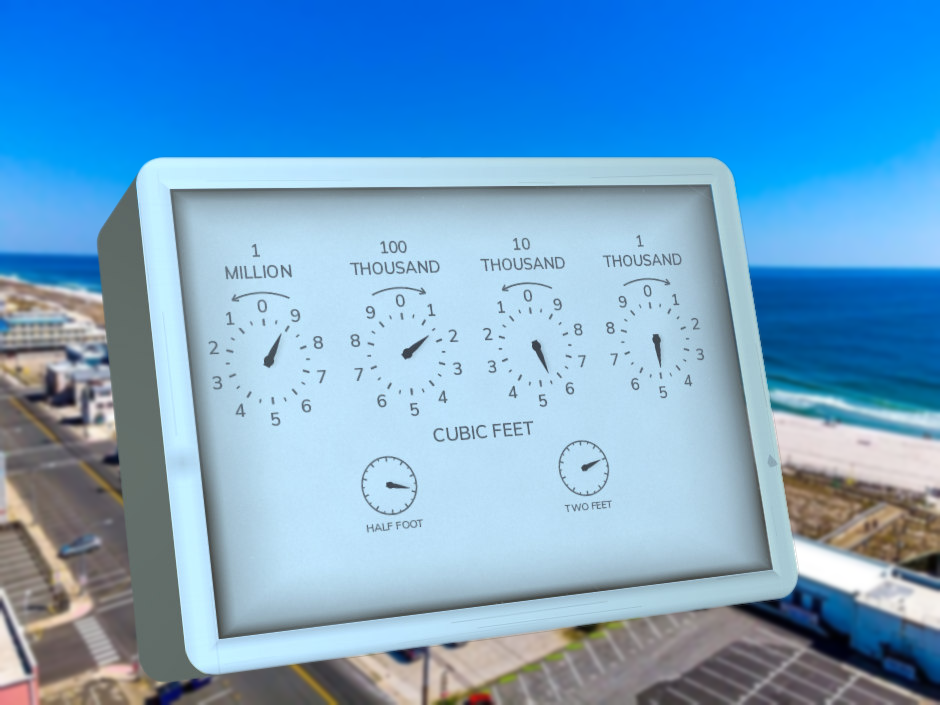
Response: **915500** ft³
